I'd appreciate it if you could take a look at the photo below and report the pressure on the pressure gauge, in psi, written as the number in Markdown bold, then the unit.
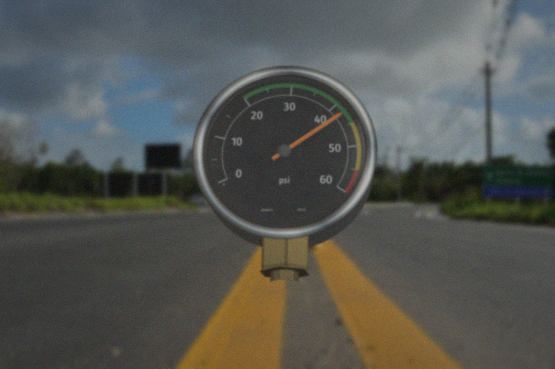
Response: **42.5** psi
